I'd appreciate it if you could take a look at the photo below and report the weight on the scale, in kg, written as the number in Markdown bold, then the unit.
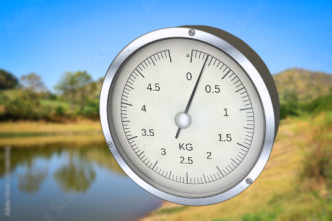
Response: **0.2** kg
